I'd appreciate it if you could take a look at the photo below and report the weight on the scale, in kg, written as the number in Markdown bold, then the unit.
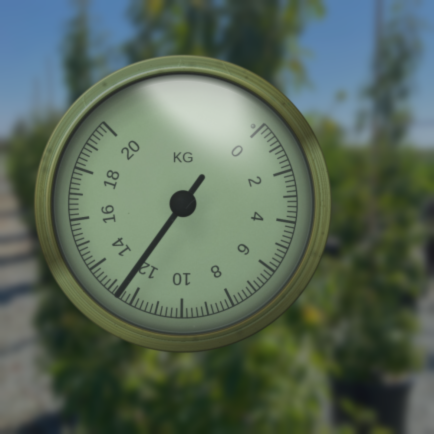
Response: **12.6** kg
